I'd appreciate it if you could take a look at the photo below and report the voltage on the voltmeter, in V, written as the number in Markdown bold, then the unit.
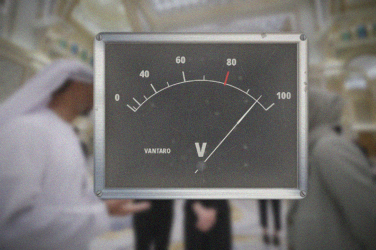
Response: **95** V
